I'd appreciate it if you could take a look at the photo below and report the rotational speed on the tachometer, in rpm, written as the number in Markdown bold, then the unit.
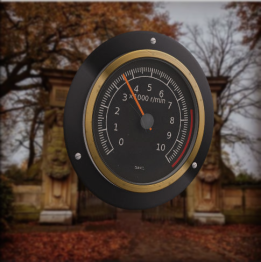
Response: **3500** rpm
